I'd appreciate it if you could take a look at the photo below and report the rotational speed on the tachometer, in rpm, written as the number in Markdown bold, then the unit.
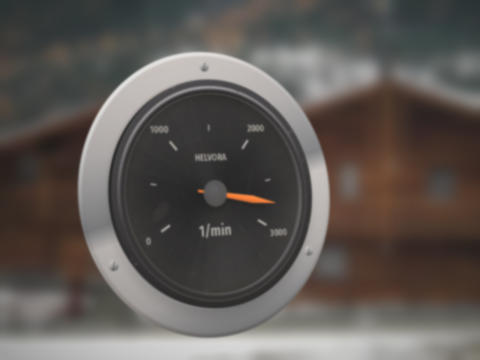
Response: **2750** rpm
